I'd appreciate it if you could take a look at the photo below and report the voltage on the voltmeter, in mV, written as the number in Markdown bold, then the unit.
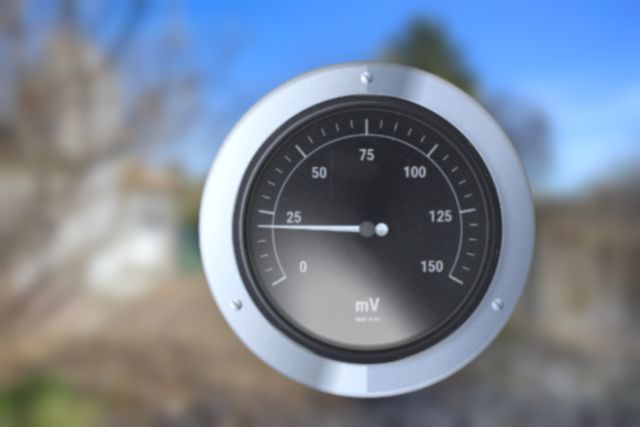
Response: **20** mV
